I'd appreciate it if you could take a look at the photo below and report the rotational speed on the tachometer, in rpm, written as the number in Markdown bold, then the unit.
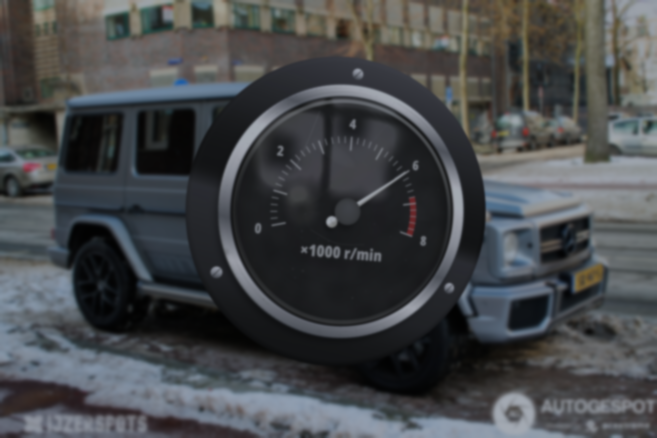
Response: **6000** rpm
